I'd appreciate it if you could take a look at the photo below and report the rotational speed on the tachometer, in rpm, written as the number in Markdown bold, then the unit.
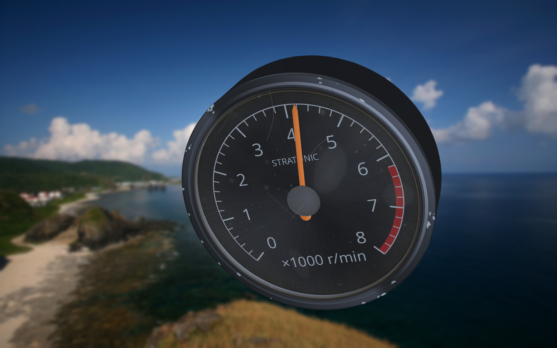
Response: **4200** rpm
